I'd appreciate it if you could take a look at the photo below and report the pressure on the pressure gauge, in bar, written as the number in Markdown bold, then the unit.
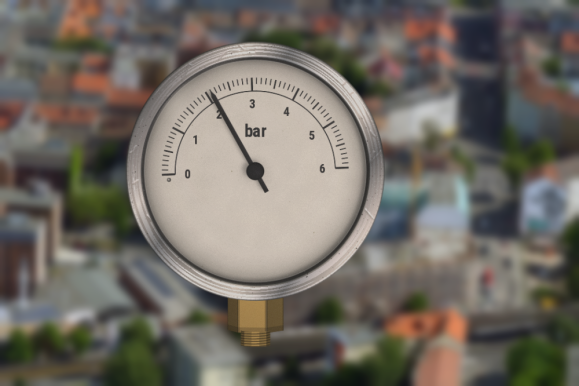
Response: **2.1** bar
